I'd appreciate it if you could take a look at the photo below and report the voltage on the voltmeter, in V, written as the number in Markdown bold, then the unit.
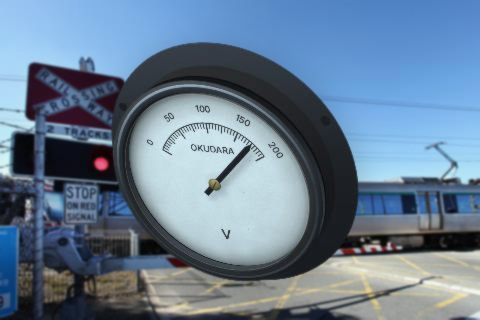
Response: **175** V
